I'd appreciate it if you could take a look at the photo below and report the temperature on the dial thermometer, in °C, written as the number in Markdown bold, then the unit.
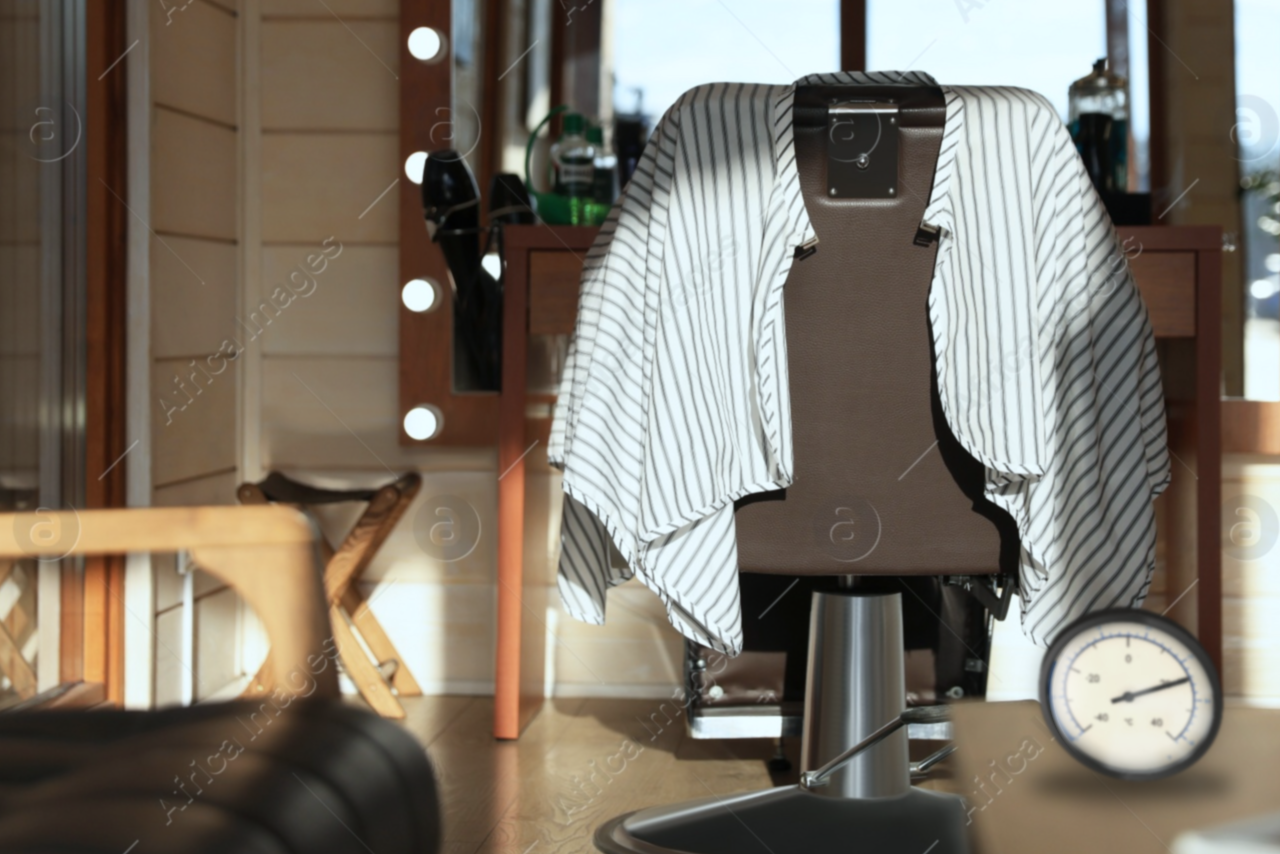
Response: **20** °C
